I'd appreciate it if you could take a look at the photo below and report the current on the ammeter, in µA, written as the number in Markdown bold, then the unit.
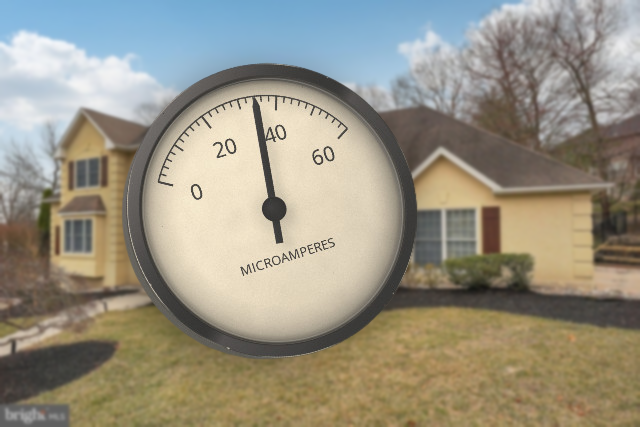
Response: **34** µA
